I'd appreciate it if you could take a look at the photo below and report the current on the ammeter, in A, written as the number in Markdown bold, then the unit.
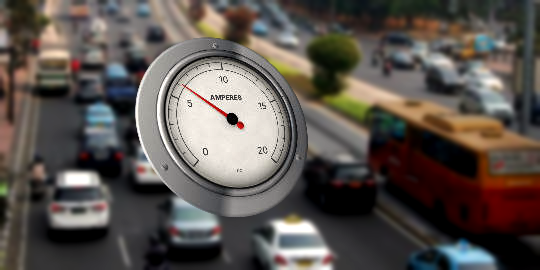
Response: **6** A
